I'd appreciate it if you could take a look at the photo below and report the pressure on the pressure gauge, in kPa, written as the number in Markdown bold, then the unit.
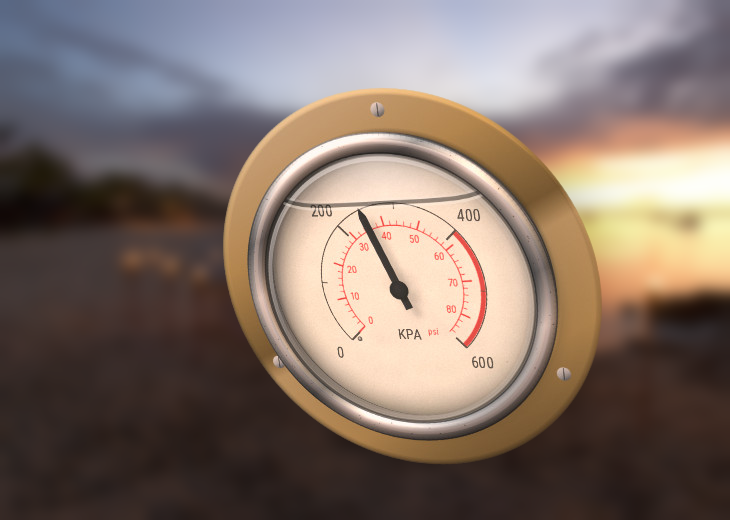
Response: **250** kPa
